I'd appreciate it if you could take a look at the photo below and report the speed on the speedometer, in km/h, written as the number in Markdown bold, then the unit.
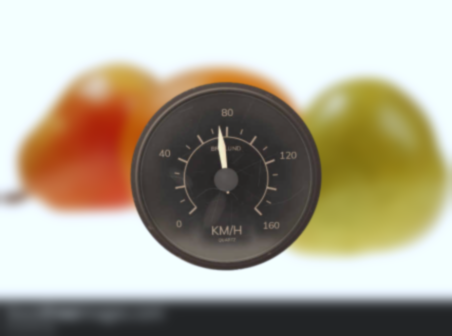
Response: **75** km/h
